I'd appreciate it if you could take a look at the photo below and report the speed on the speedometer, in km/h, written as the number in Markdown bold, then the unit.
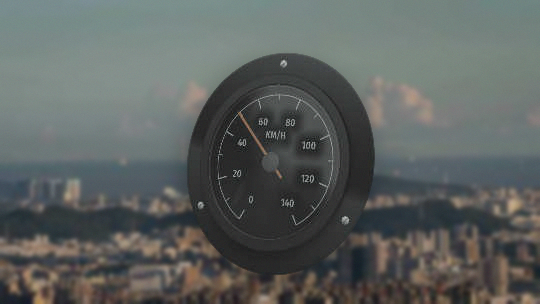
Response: **50** km/h
